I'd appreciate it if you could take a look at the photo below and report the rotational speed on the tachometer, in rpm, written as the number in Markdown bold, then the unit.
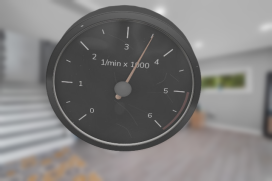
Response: **3500** rpm
